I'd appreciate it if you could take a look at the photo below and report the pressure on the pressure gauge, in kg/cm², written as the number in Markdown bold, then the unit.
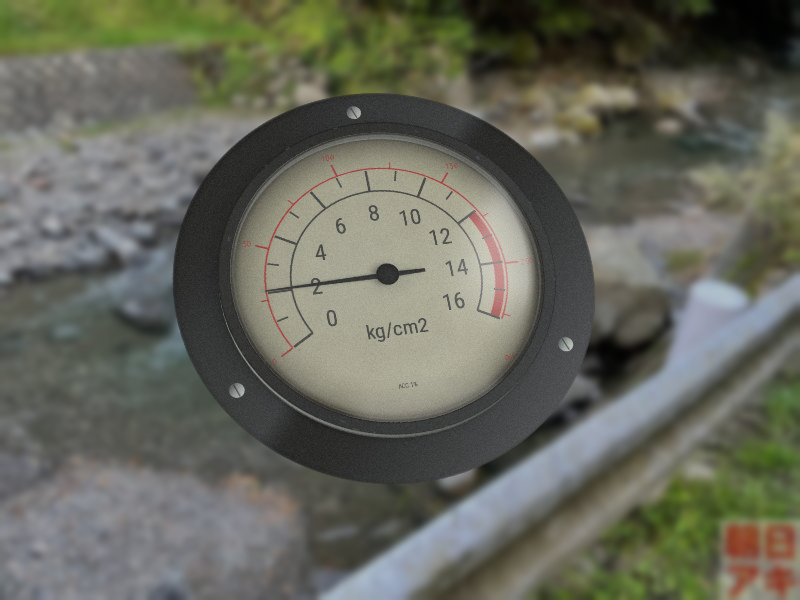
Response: **2** kg/cm²
